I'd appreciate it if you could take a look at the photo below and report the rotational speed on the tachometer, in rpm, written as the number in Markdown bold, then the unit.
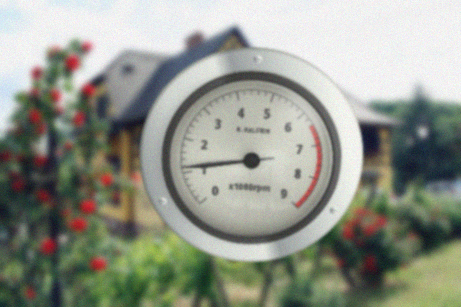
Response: **1200** rpm
